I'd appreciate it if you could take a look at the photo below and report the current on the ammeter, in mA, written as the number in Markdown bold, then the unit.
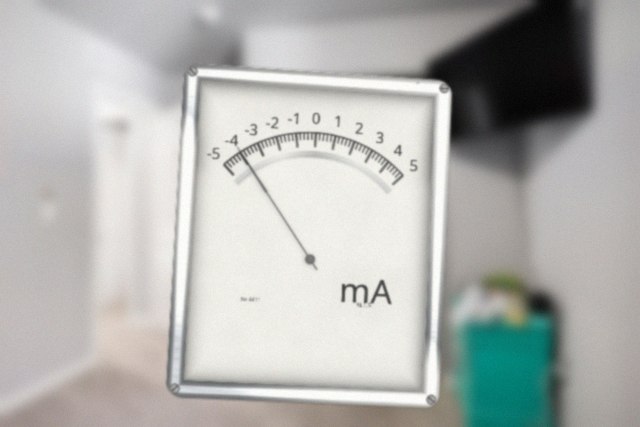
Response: **-4** mA
